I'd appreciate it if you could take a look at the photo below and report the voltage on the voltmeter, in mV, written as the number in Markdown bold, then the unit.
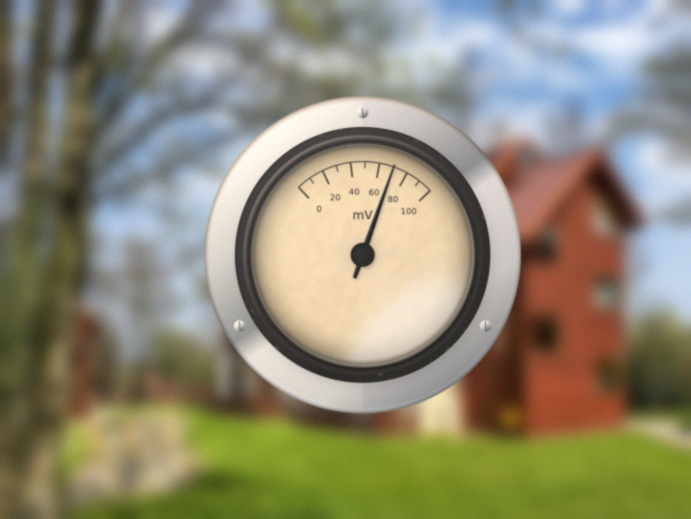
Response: **70** mV
